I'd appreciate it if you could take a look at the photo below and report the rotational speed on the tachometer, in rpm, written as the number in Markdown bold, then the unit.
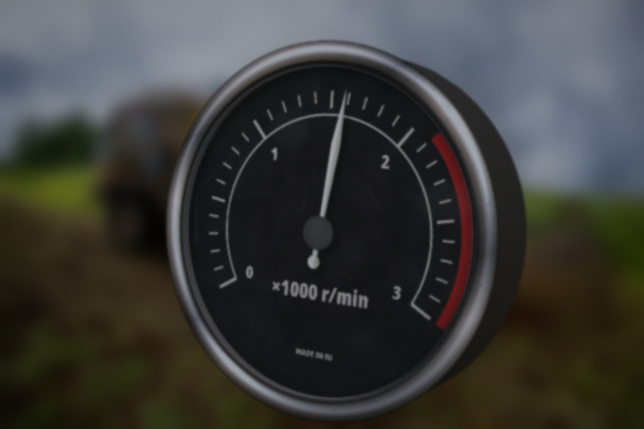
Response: **1600** rpm
